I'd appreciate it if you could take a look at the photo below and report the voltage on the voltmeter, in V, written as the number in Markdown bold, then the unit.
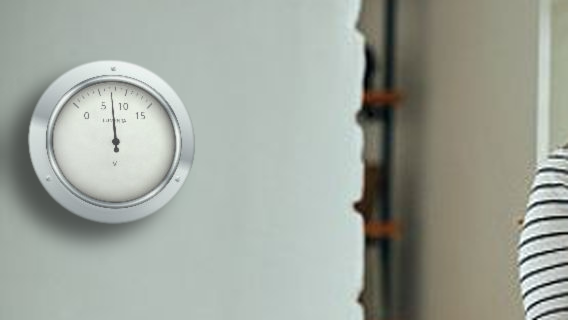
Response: **7** V
